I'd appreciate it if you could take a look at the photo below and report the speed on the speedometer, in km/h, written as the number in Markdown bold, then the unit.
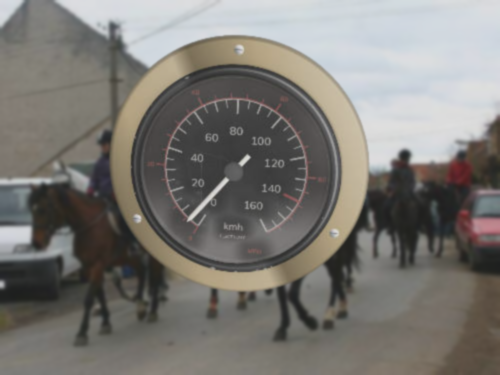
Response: **5** km/h
